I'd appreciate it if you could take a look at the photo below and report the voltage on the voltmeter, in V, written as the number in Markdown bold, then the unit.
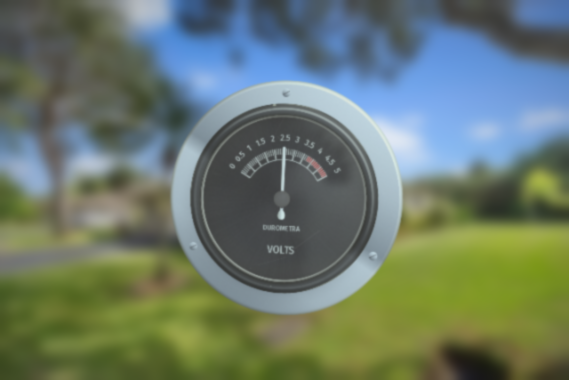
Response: **2.5** V
